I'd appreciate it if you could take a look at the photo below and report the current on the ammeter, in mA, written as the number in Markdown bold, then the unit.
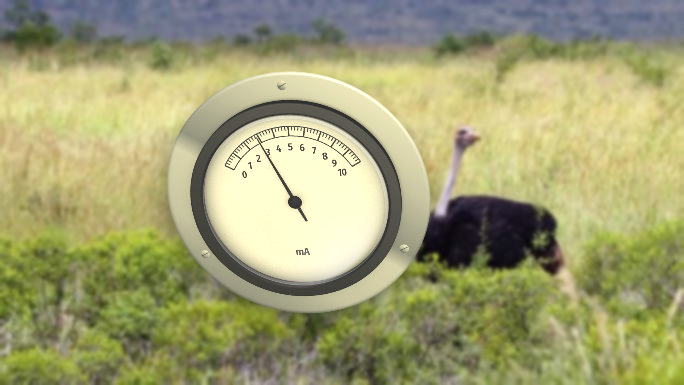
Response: **3** mA
